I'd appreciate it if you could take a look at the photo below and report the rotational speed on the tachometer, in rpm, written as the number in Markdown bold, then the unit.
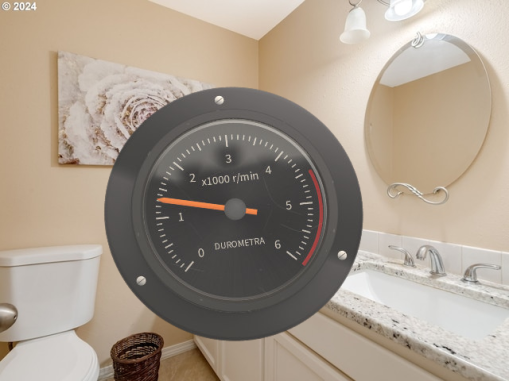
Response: **1300** rpm
